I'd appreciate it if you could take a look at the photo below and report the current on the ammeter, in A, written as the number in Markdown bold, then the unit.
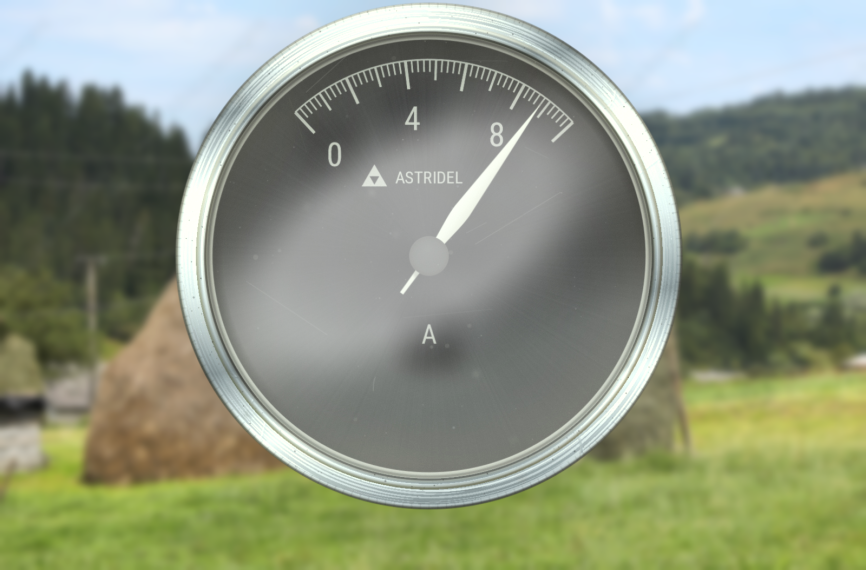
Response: **8.8** A
